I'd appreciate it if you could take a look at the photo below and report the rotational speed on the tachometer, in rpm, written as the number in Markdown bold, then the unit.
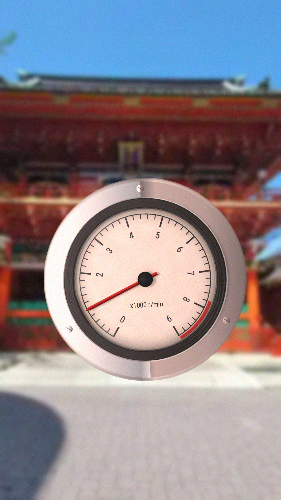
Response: **1000** rpm
